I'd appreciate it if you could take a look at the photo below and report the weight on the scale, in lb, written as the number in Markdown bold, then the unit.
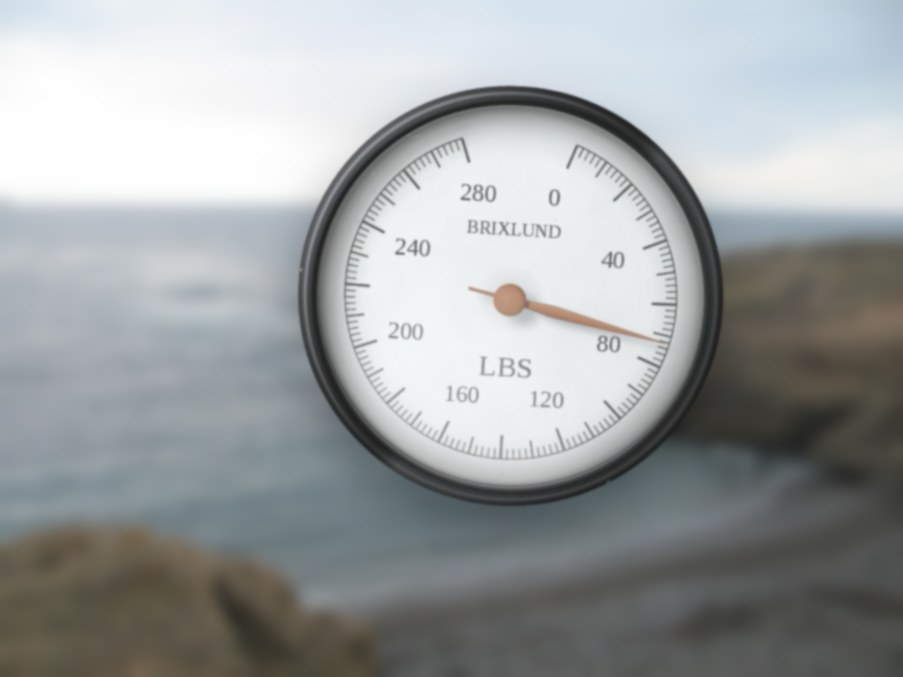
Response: **72** lb
